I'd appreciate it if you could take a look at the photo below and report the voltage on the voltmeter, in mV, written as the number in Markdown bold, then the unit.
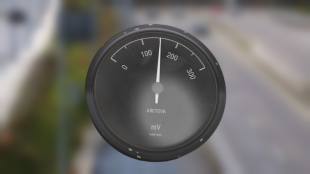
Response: **150** mV
